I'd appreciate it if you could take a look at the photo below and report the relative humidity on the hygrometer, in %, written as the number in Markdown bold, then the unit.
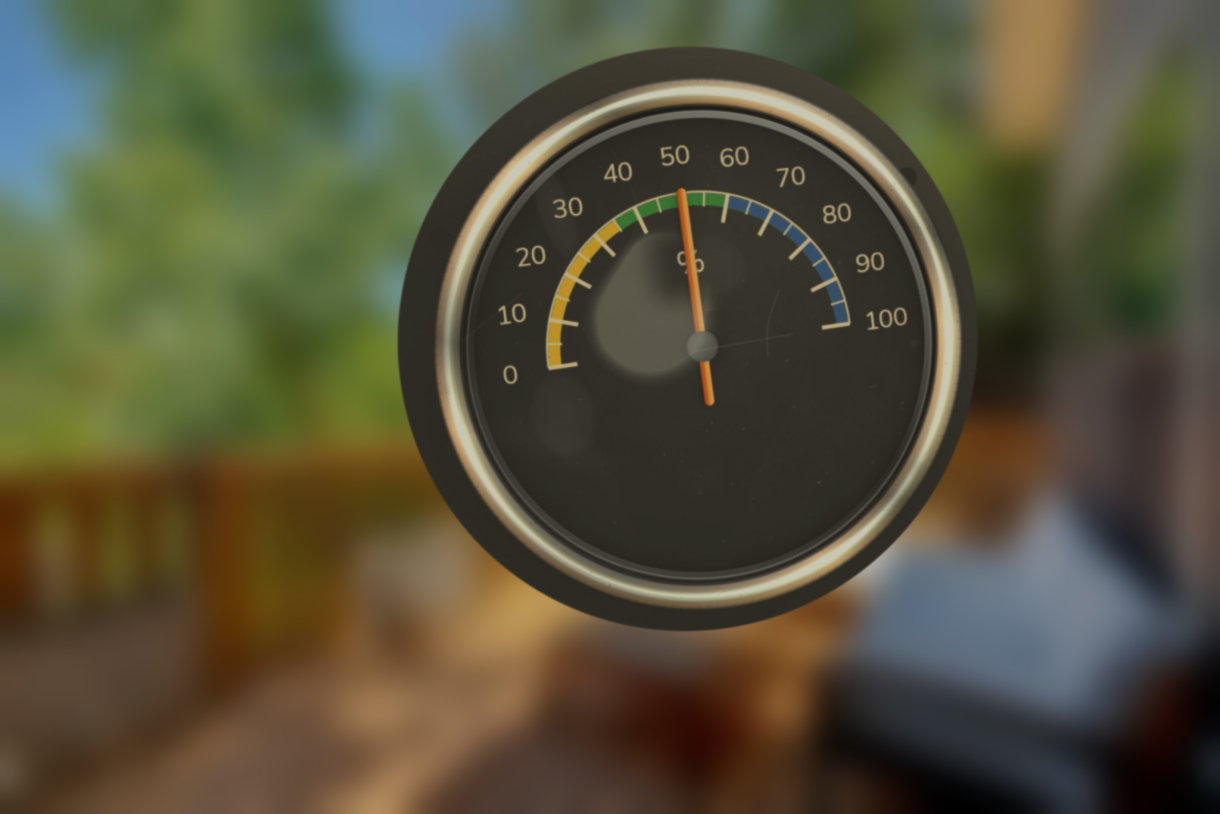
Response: **50** %
